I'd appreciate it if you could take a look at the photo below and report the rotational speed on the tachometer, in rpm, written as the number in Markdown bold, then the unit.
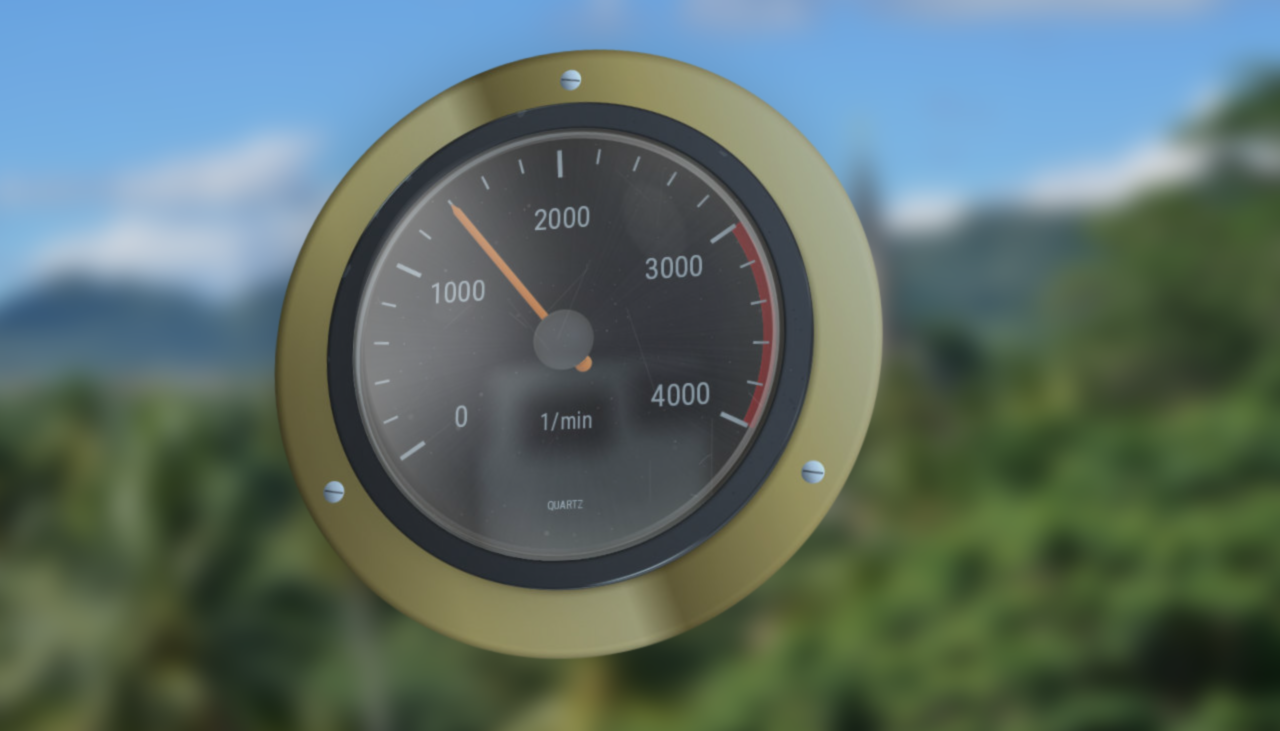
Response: **1400** rpm
